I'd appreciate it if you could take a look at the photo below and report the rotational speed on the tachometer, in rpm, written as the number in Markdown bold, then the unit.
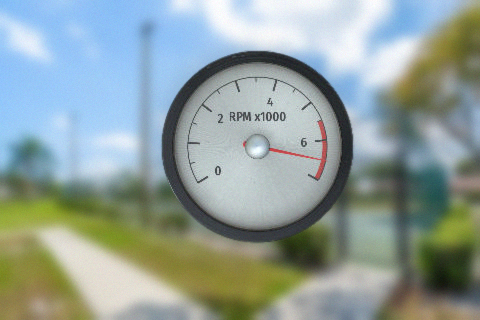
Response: **6500** rpm
